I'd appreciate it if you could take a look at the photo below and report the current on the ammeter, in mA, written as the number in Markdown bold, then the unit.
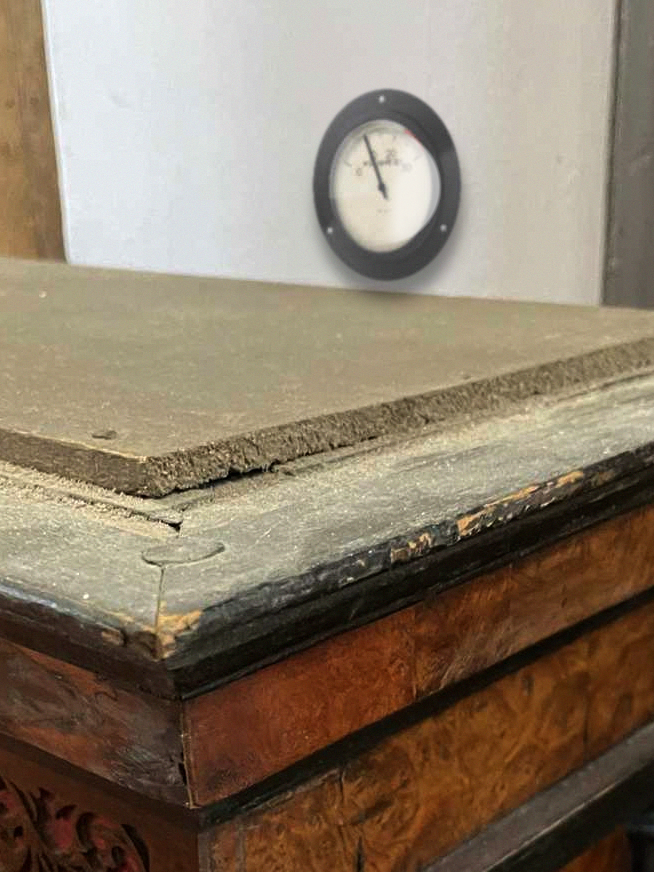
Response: **10** mA
